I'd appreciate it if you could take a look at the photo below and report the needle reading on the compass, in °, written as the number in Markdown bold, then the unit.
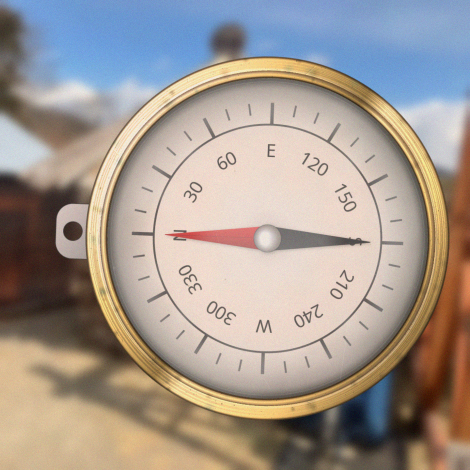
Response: **0** °
